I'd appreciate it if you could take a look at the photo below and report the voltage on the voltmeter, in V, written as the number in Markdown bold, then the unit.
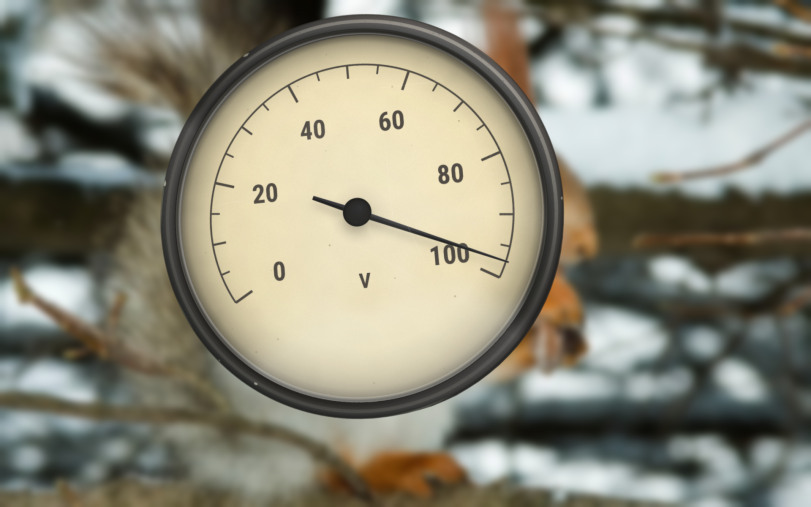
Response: **97.5** V
